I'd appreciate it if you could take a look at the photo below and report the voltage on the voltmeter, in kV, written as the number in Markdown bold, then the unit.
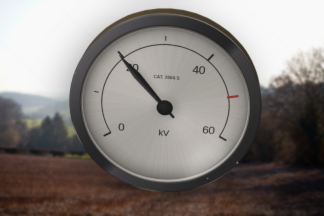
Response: **20** kV
